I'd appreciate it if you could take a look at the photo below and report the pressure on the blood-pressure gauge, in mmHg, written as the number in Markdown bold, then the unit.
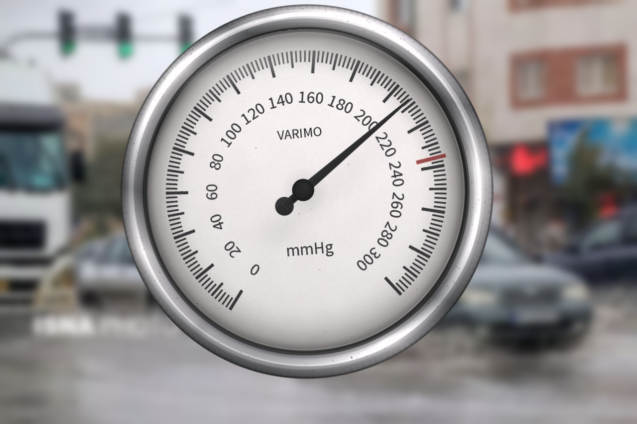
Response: **208** mmHg
